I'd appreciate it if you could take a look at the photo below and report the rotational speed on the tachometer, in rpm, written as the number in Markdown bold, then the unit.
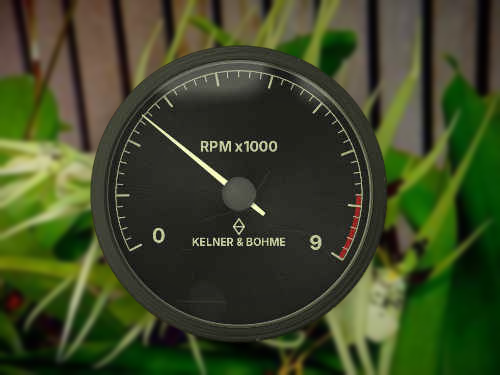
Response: **2500** rpm
